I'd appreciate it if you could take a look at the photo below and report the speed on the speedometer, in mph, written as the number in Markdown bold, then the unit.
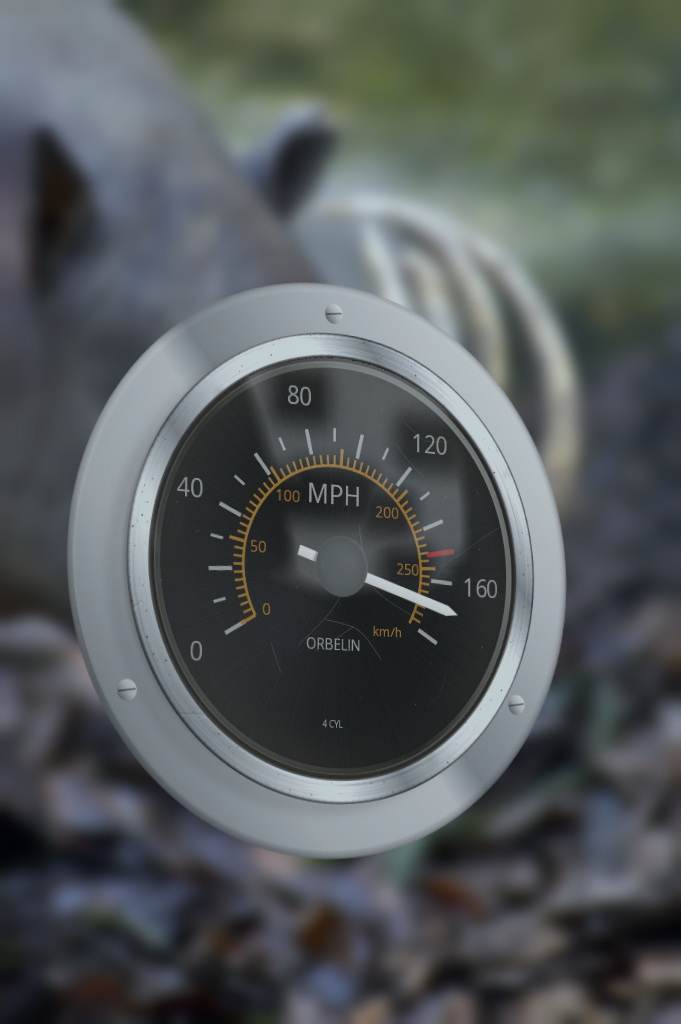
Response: **170** mph
